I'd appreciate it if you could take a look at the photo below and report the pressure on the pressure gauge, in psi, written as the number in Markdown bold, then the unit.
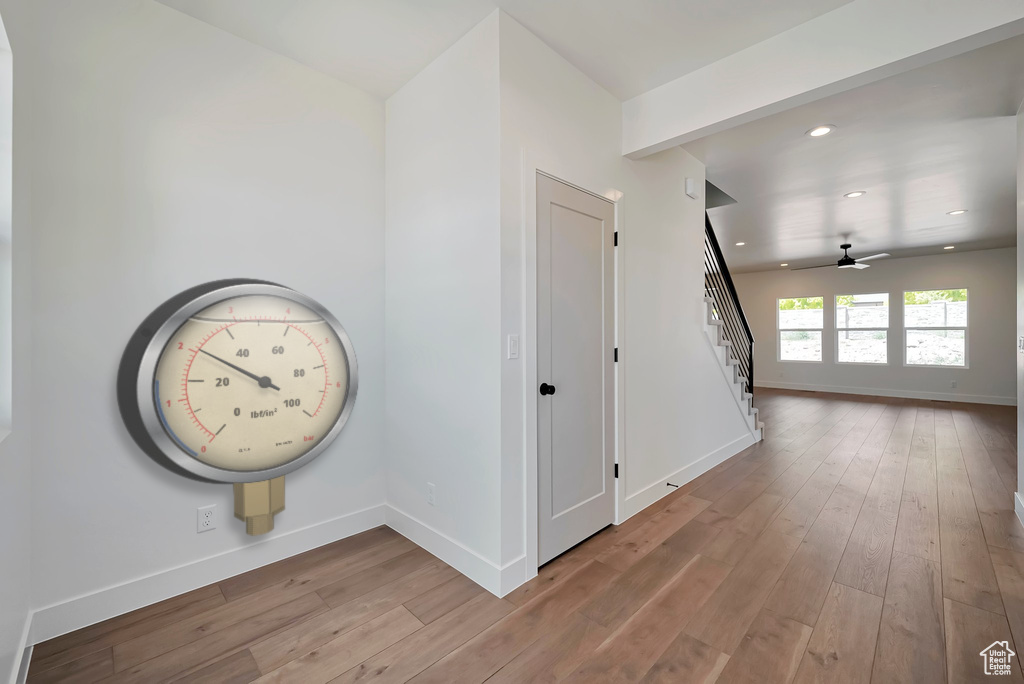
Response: **30** psi
